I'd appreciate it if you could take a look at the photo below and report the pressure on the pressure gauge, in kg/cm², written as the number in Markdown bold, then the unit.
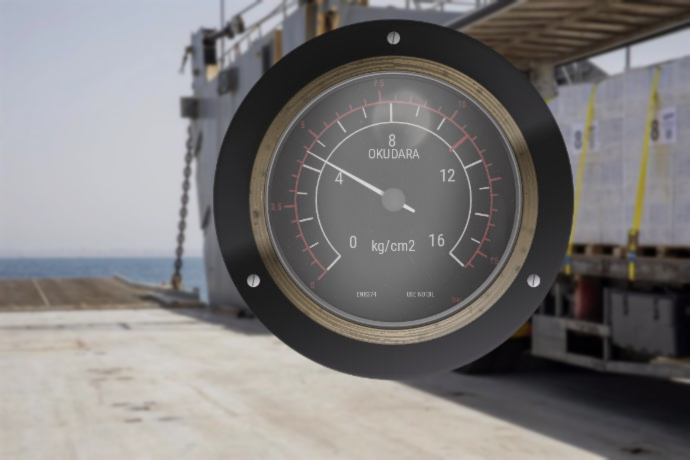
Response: **4.5** kg/cm²
